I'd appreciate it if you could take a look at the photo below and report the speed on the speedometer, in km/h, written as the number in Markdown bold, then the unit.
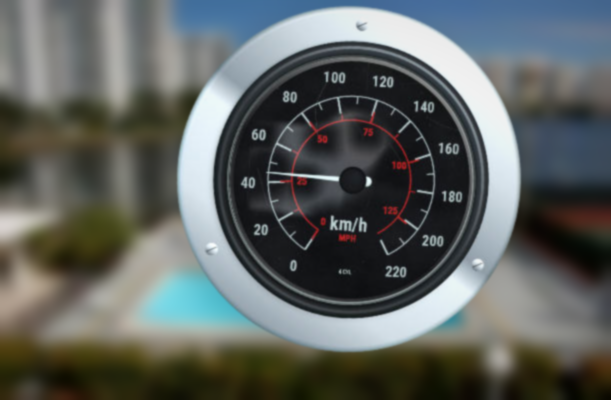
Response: **45** km/h
